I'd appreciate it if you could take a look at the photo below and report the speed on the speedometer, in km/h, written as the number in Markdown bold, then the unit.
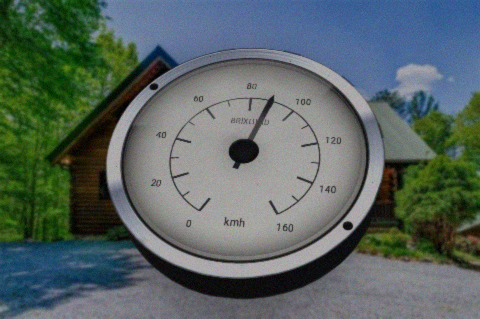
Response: **90** km/h
